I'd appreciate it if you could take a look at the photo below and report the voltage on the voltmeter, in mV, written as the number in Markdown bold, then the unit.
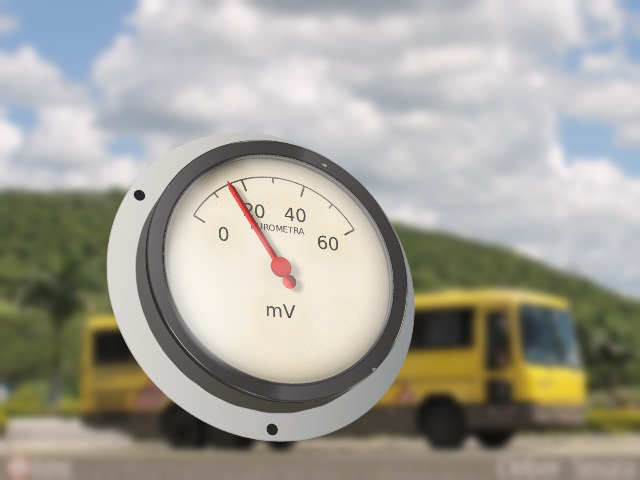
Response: **15** mV
